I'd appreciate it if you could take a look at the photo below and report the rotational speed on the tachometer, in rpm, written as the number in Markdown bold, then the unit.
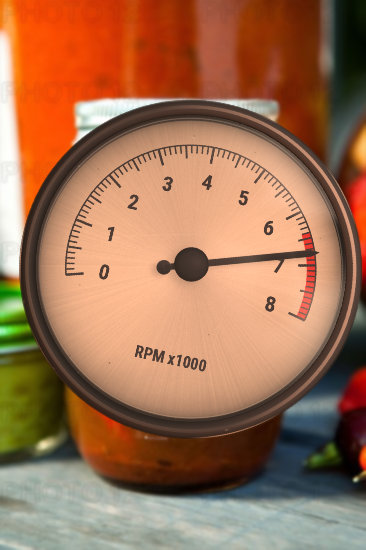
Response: **6800** rpm
